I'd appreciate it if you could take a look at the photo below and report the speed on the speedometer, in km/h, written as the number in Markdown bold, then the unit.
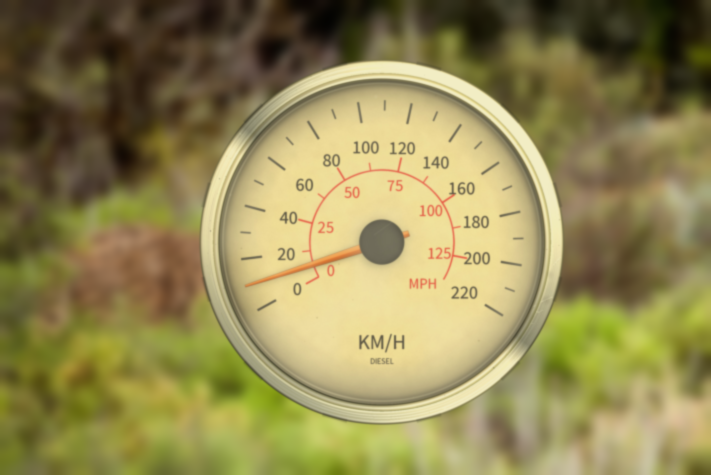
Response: **10** km/h
